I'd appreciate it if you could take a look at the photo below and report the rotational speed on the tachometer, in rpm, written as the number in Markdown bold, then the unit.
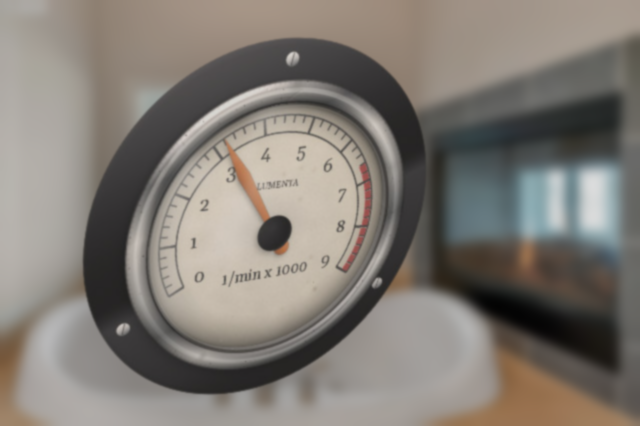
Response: **3200** rpm
